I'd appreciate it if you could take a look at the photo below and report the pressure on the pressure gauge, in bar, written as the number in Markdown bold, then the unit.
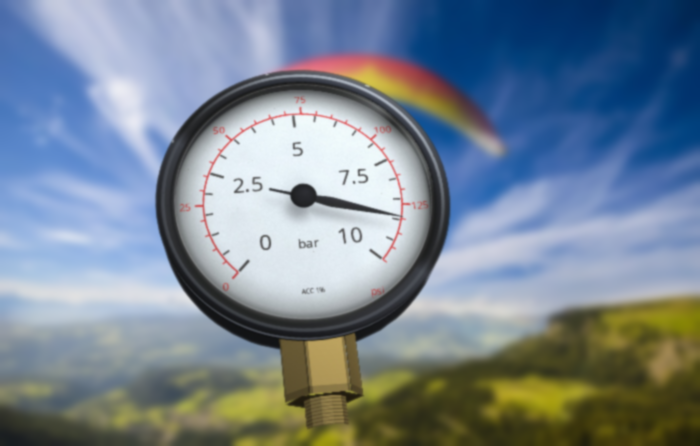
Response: **9** bar
